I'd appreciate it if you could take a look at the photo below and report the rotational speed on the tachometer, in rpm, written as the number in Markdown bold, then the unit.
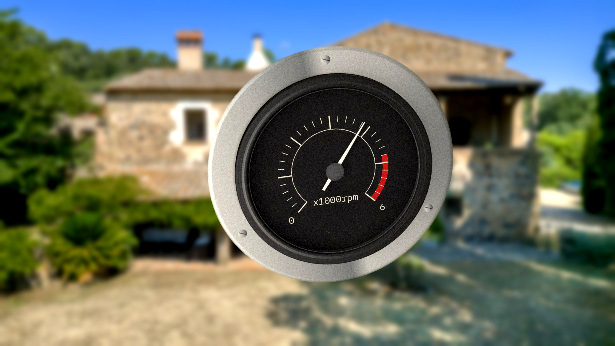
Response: **3800** rpm
